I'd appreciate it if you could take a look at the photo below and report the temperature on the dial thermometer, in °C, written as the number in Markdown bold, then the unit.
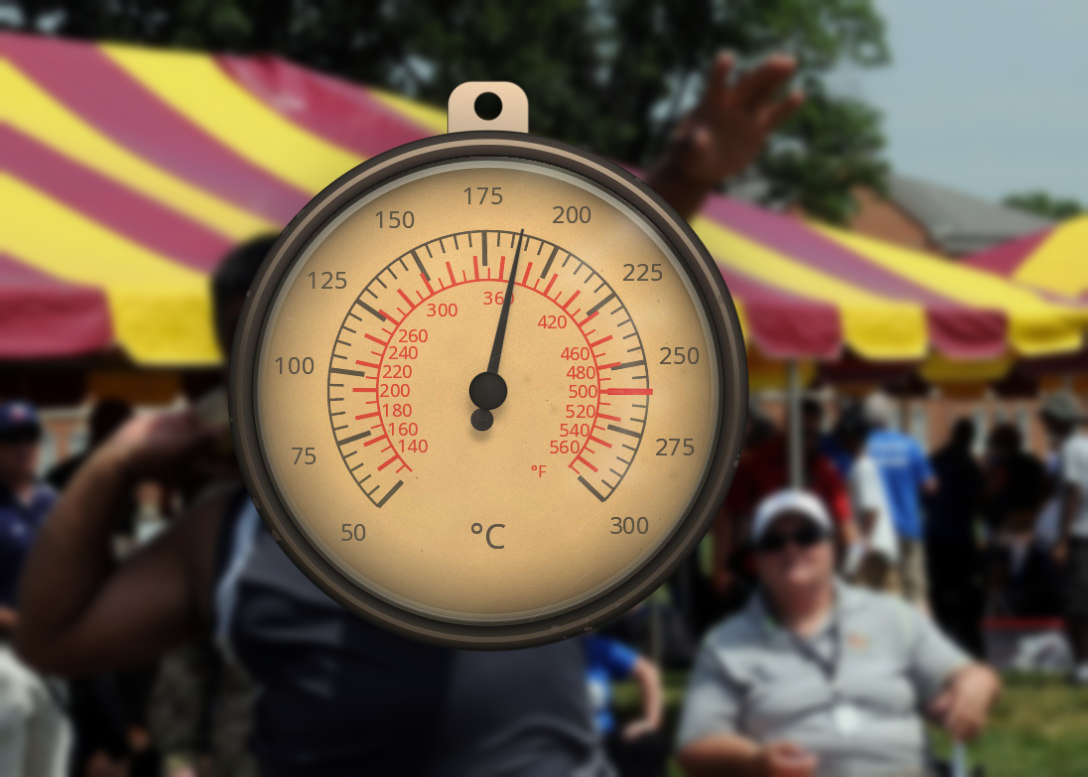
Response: **187.5** °C
